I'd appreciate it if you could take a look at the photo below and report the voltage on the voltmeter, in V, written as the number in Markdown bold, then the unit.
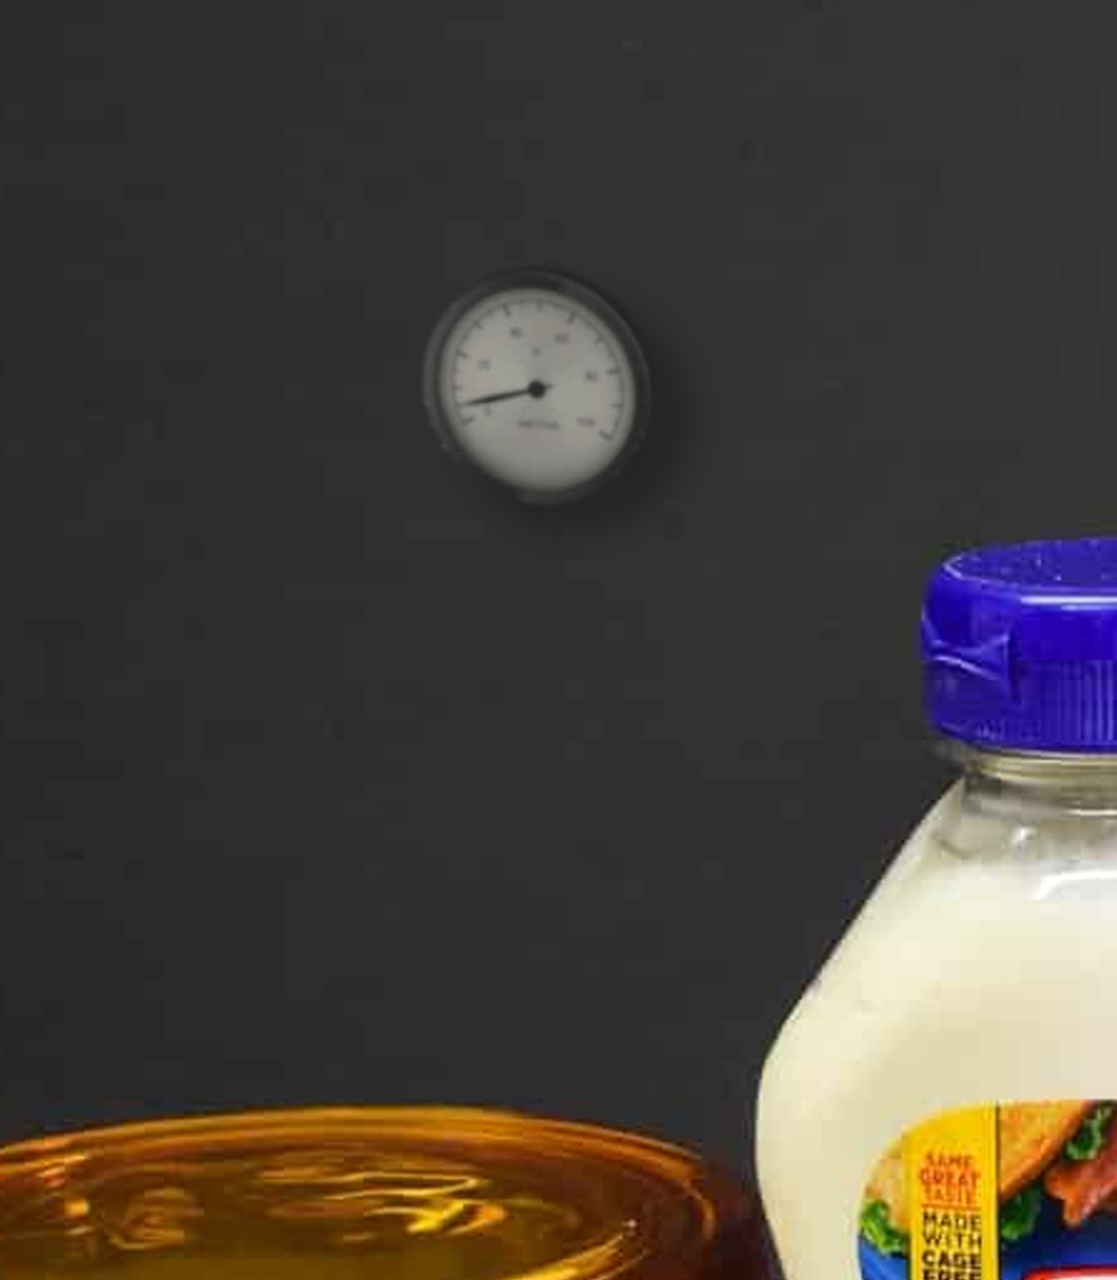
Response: **5** V
